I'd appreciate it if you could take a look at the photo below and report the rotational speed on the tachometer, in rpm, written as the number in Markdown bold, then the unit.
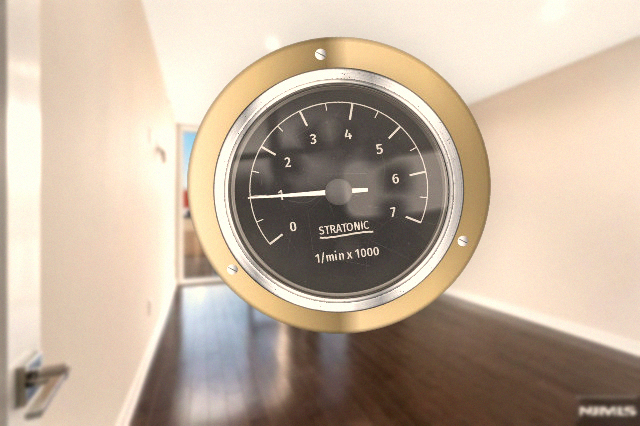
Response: **1000** rpm
